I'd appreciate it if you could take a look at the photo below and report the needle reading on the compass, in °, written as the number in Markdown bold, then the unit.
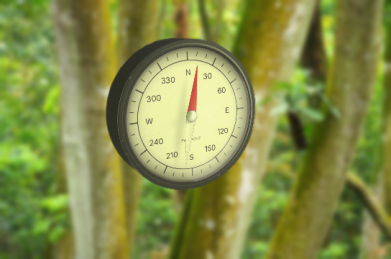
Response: **10** °
